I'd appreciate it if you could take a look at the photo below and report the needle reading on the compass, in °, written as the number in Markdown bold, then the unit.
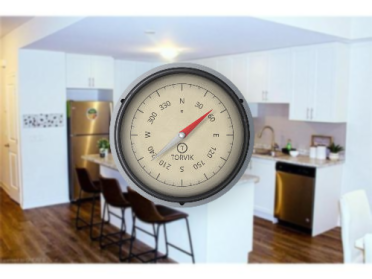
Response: **50** °
